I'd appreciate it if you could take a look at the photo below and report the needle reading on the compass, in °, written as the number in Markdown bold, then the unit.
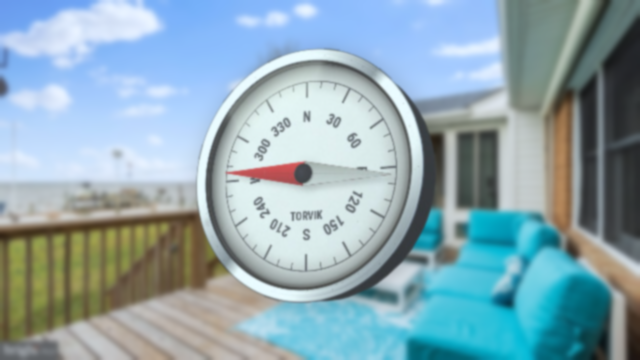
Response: **275** °
